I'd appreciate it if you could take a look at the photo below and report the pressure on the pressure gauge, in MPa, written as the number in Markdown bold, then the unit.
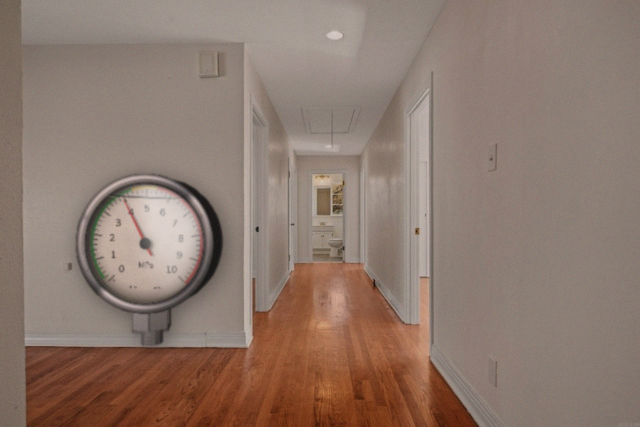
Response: **4** MPa
